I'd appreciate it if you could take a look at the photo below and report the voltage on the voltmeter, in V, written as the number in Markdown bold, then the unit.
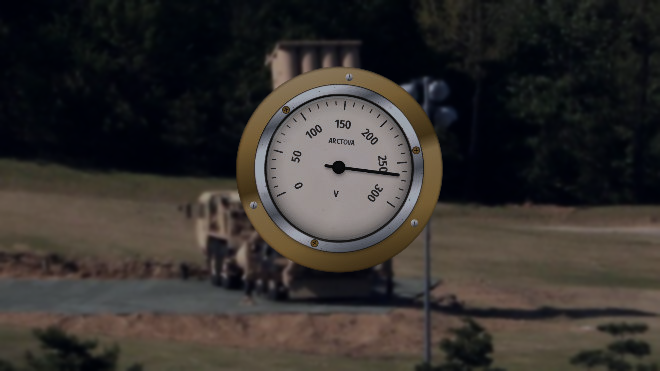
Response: **265** V
